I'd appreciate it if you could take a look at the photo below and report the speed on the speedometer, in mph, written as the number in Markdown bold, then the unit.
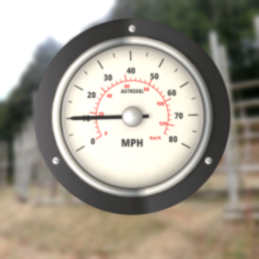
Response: **10** mph
